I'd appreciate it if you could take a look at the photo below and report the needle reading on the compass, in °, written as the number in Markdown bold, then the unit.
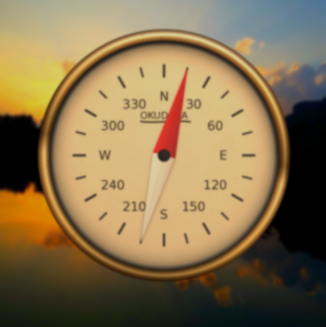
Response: **15** °
